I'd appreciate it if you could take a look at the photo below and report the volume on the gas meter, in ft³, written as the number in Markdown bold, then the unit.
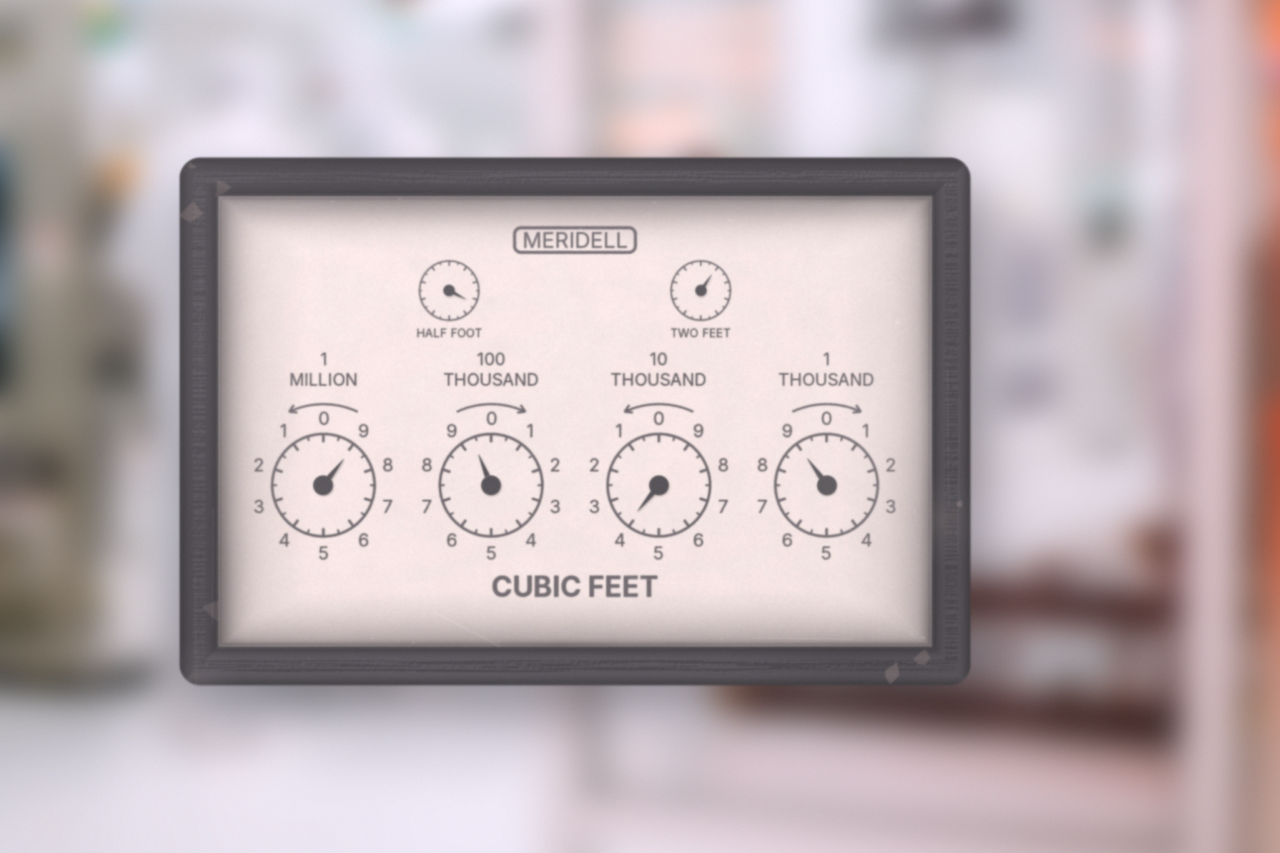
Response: **893900** ft³
